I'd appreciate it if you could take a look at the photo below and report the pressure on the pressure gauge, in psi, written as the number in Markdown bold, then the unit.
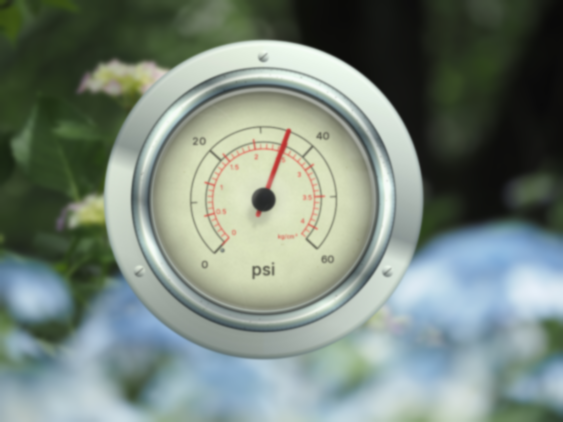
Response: **35** psi
